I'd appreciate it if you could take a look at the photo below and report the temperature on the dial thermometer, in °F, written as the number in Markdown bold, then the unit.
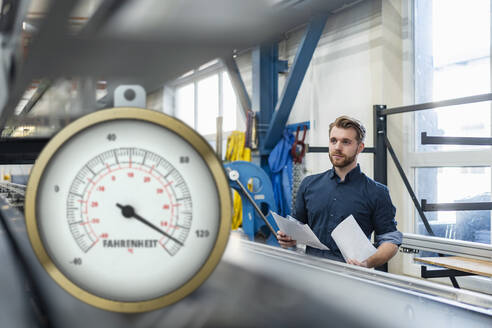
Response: **130** °F
